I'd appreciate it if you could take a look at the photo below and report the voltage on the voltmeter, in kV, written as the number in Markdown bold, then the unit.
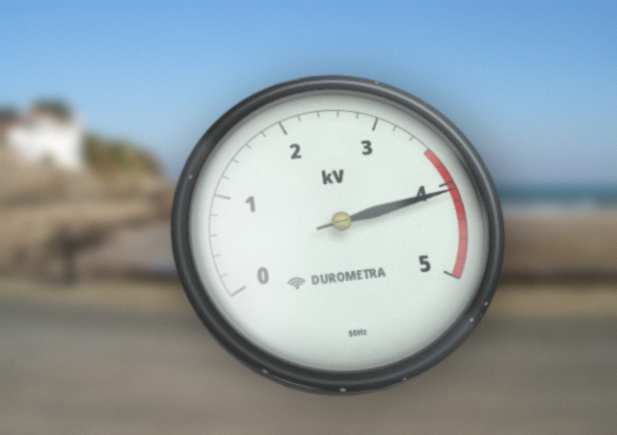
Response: **4.1** kV
